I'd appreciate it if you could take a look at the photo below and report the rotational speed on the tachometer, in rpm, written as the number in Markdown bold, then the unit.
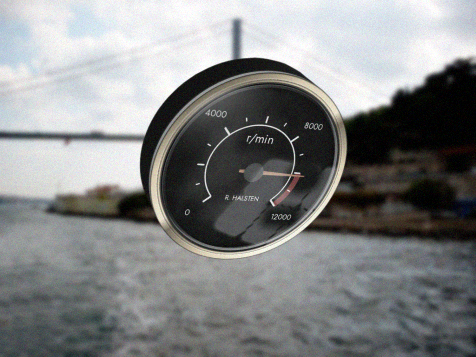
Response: **10000** rpm
